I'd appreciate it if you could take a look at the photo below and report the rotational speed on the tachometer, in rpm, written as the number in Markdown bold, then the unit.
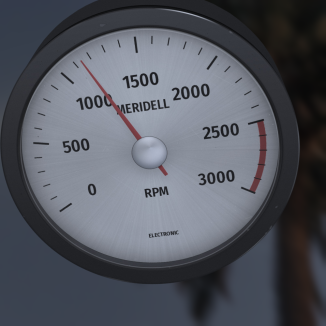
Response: **1150** rpm
